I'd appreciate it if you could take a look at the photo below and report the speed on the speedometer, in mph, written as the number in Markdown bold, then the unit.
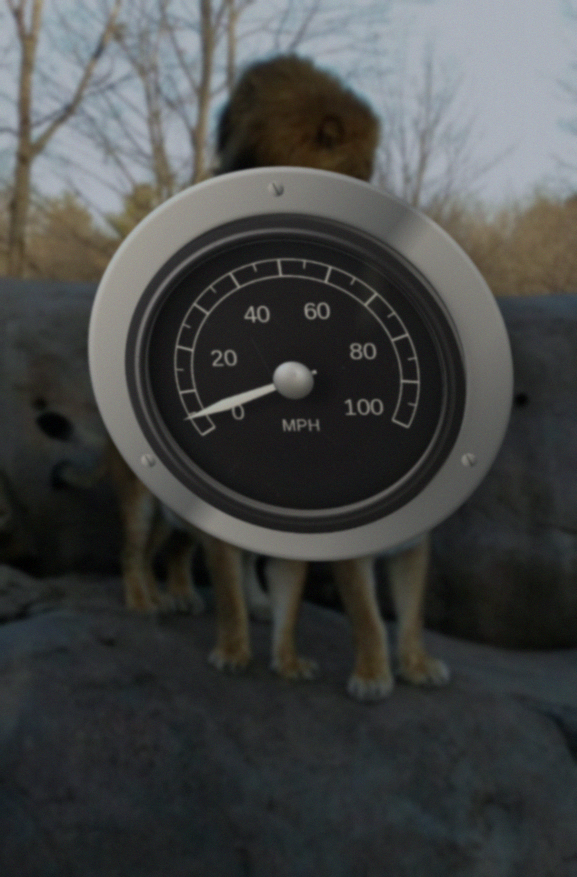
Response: **5** mph
